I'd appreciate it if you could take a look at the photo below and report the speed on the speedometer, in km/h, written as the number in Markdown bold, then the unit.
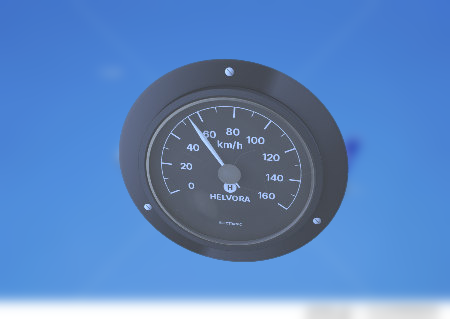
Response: **55** km/h
